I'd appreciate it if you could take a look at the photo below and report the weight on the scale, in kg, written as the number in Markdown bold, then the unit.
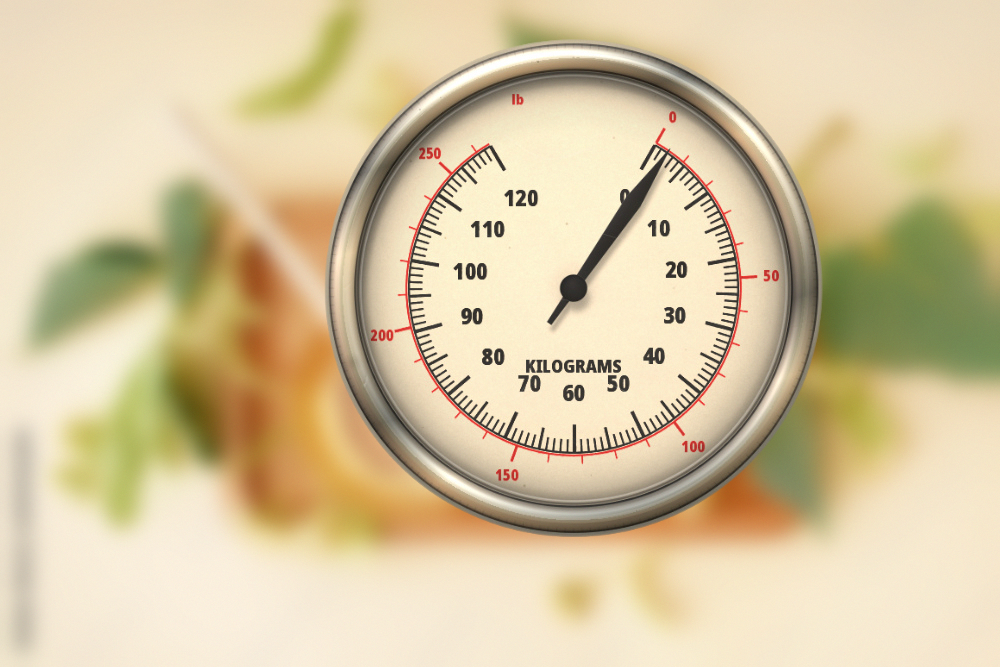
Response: **2** kg
